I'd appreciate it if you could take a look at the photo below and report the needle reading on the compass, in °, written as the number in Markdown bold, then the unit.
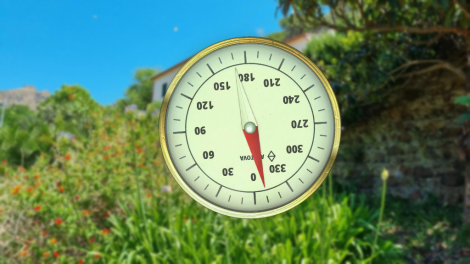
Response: **350** °
